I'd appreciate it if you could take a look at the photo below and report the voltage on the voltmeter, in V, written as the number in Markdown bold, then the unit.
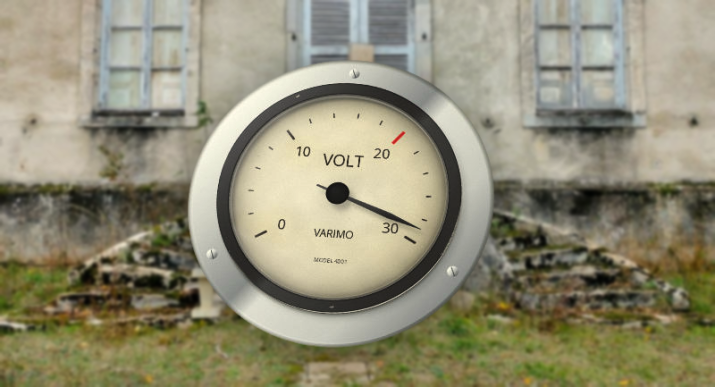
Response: **29** V
